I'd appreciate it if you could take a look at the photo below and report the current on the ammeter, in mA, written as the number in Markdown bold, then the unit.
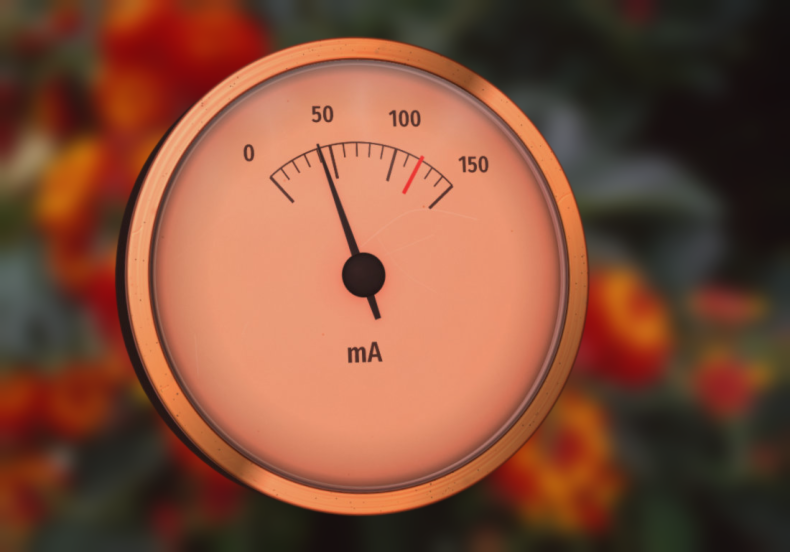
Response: **40** mA
